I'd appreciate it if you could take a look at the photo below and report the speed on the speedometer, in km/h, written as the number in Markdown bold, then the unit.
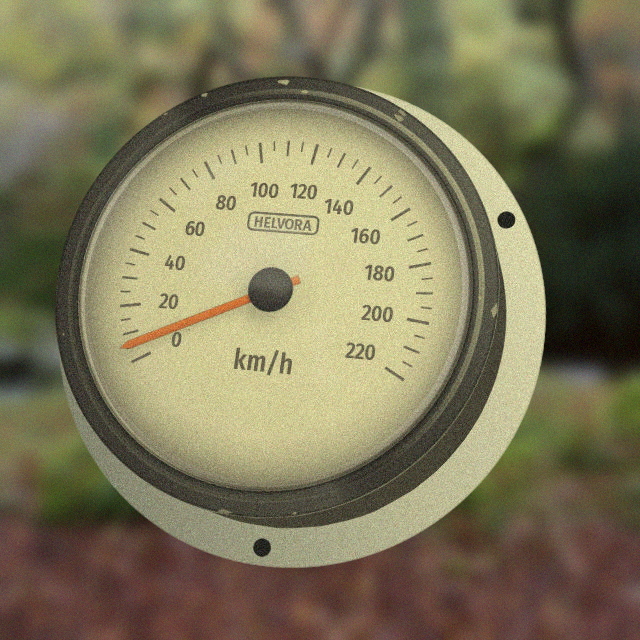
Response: **5** km/h
